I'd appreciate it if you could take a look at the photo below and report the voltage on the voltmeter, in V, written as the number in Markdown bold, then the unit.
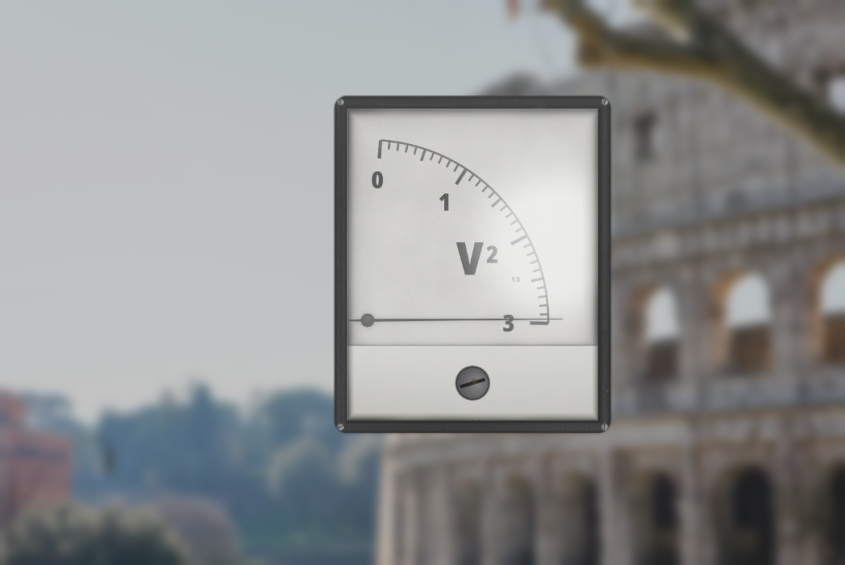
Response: **2.95** V
